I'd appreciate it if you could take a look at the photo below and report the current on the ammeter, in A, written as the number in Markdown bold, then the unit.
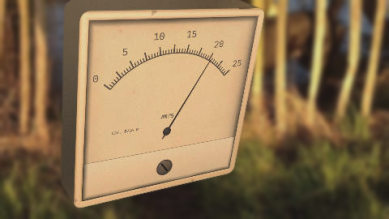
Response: **20** A
